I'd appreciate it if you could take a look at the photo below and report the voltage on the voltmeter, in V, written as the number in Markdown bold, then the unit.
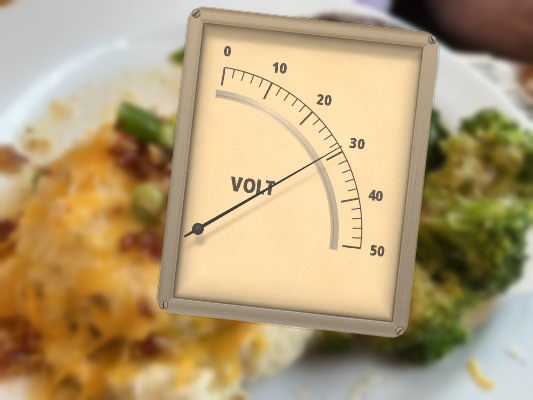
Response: **29** V
